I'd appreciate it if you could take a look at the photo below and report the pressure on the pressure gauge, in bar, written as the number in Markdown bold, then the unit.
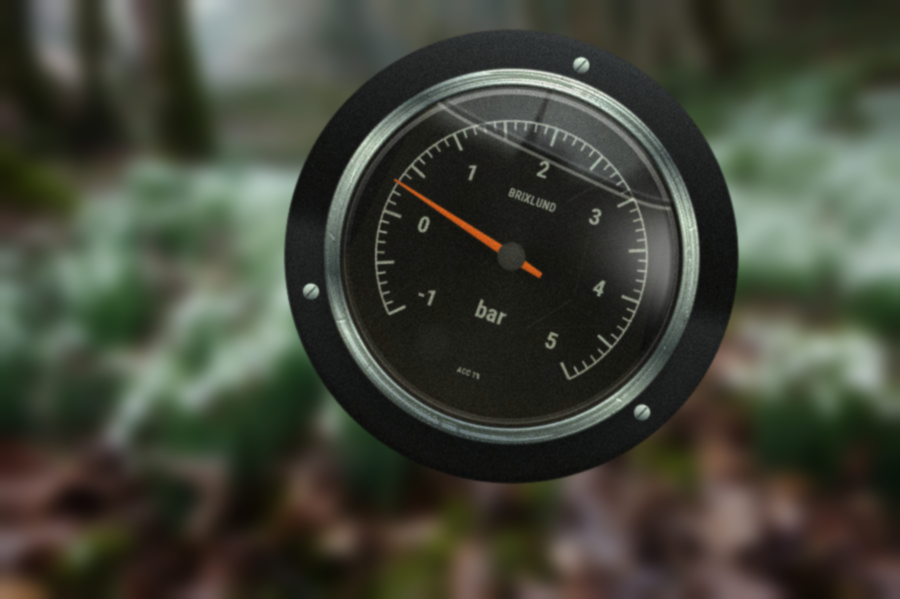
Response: **0.3** bar
